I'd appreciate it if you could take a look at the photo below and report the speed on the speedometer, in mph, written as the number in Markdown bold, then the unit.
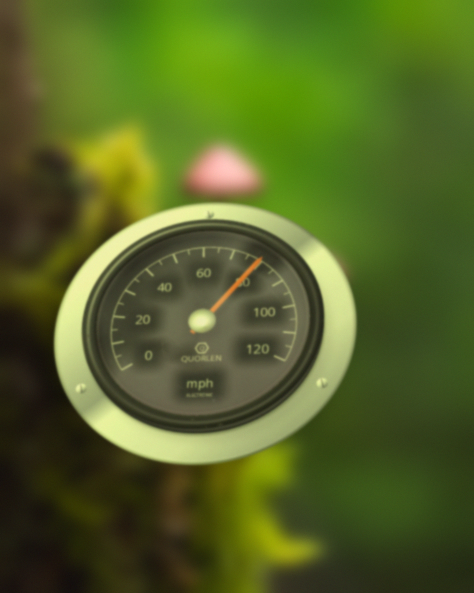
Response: **80** mph
